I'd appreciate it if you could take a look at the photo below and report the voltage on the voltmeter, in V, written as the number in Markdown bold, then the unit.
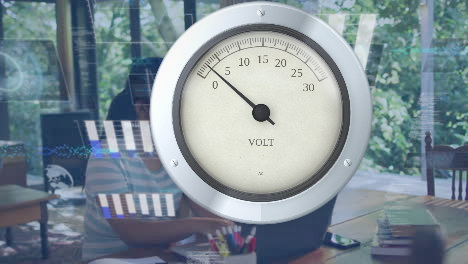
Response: **2.5** V
